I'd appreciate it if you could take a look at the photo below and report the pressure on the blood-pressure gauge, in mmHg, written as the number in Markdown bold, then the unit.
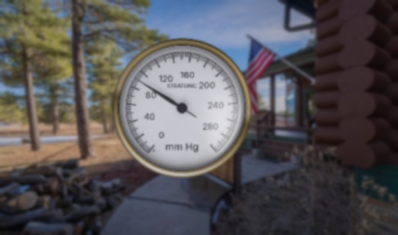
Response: **90** mmHg
